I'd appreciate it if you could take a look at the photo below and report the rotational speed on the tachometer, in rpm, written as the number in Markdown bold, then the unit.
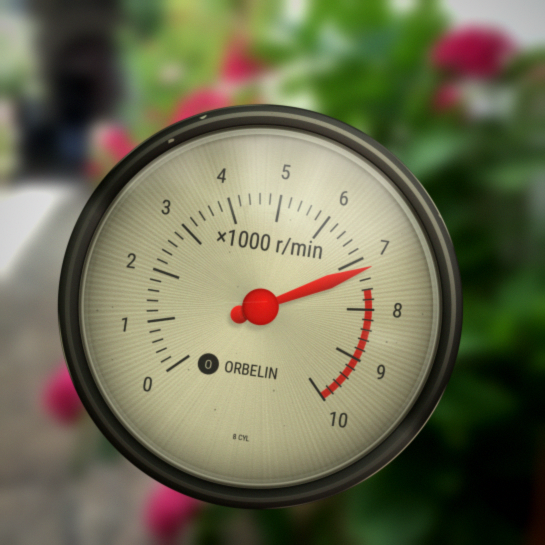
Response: **7200** rpm
